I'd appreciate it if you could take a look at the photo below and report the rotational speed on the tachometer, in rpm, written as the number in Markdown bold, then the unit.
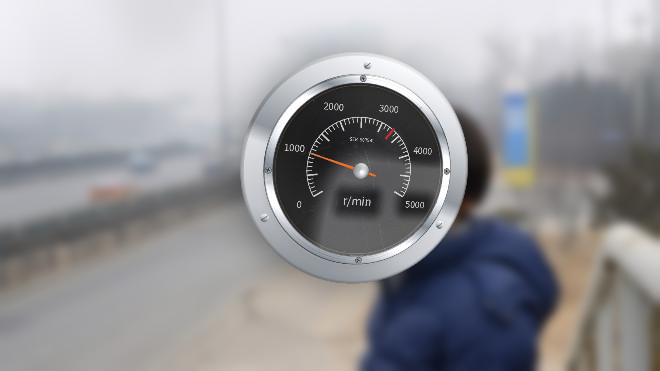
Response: **1000** rpm
